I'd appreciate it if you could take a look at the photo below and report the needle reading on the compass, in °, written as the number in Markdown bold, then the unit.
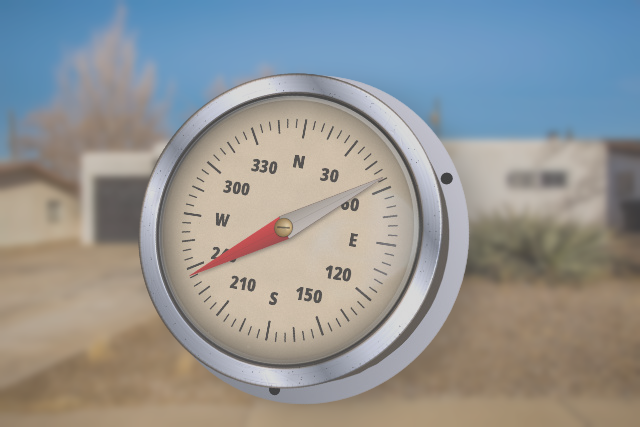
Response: **235** °
